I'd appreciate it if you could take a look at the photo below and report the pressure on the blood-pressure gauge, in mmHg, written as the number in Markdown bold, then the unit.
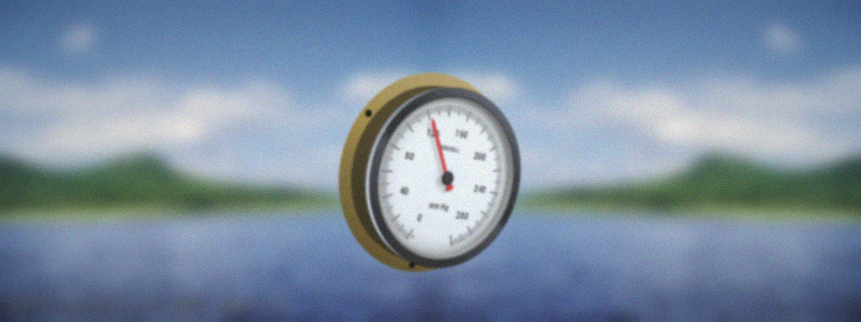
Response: **120** mmHg
